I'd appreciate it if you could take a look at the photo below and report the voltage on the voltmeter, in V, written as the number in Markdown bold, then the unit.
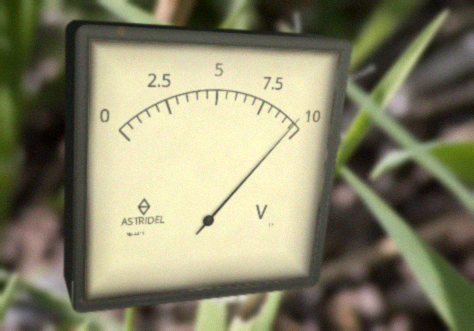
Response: **9.5** V
